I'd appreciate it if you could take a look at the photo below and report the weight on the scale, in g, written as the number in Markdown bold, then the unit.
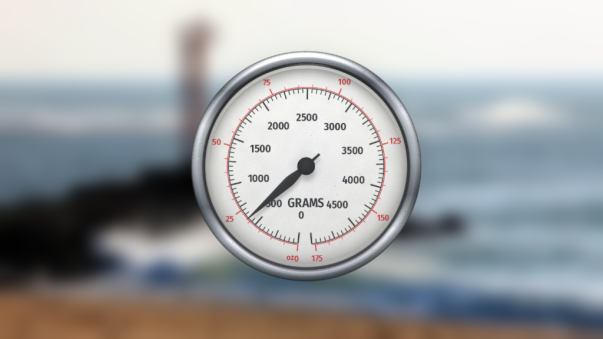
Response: **600** g
